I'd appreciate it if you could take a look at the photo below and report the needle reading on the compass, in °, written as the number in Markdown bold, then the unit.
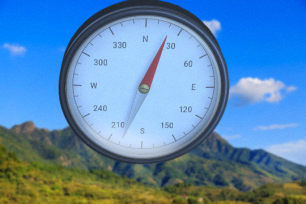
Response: **20** °
